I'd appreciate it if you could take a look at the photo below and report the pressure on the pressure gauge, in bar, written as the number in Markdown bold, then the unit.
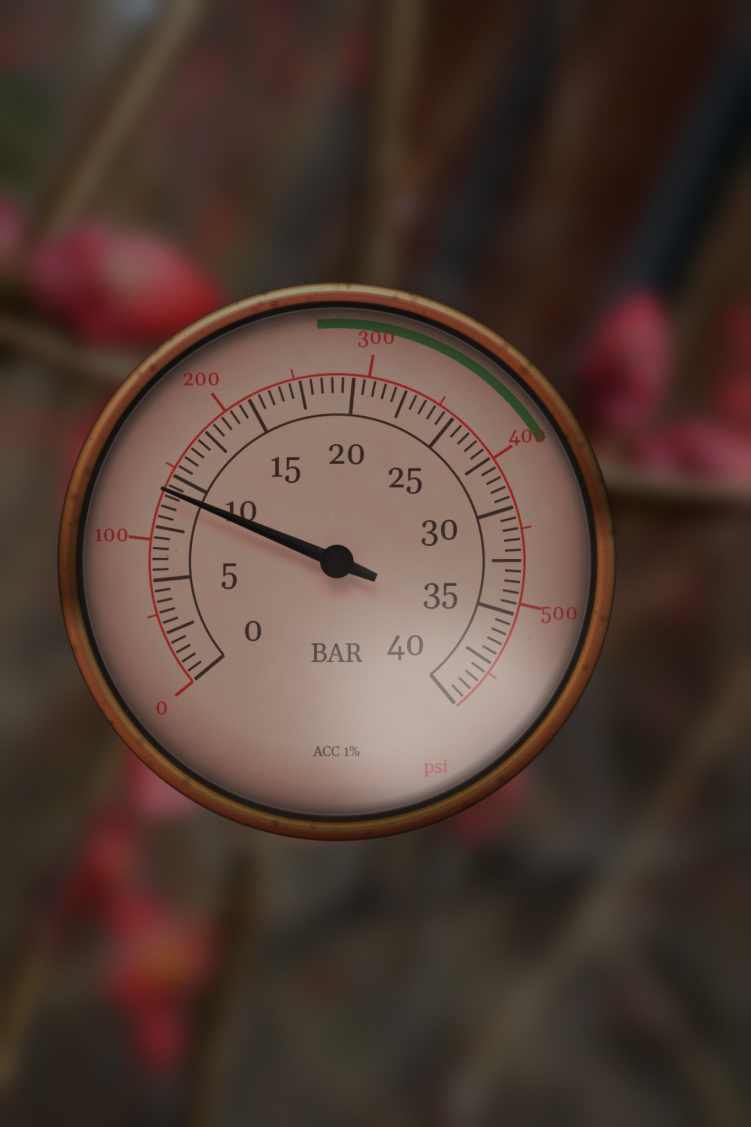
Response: **9.25** bar
